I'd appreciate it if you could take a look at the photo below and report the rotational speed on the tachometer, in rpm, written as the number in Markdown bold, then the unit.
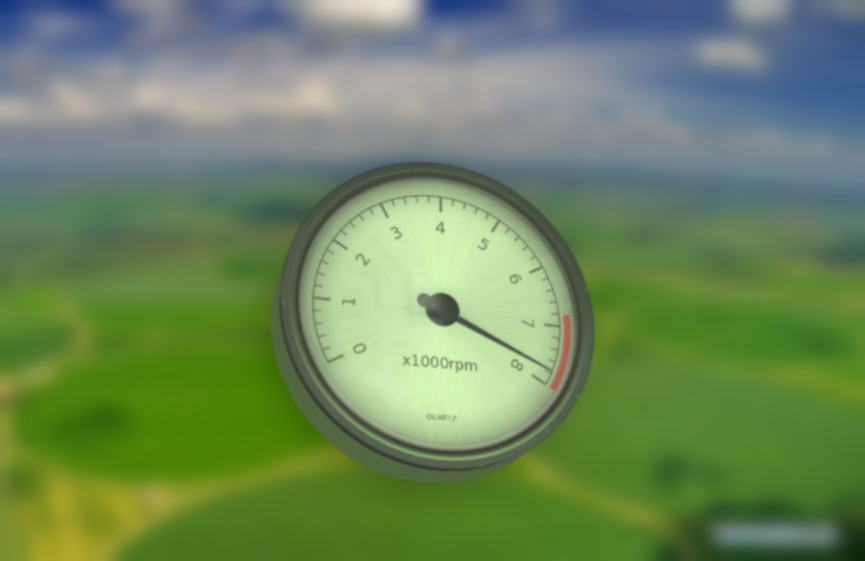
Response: **7800** rpm
